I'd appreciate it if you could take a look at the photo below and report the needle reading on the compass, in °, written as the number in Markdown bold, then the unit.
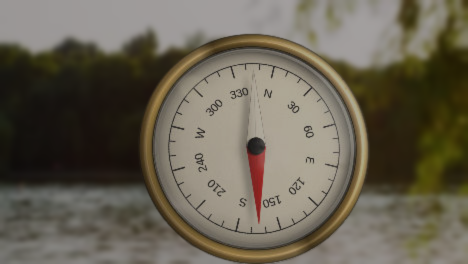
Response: **165** °
